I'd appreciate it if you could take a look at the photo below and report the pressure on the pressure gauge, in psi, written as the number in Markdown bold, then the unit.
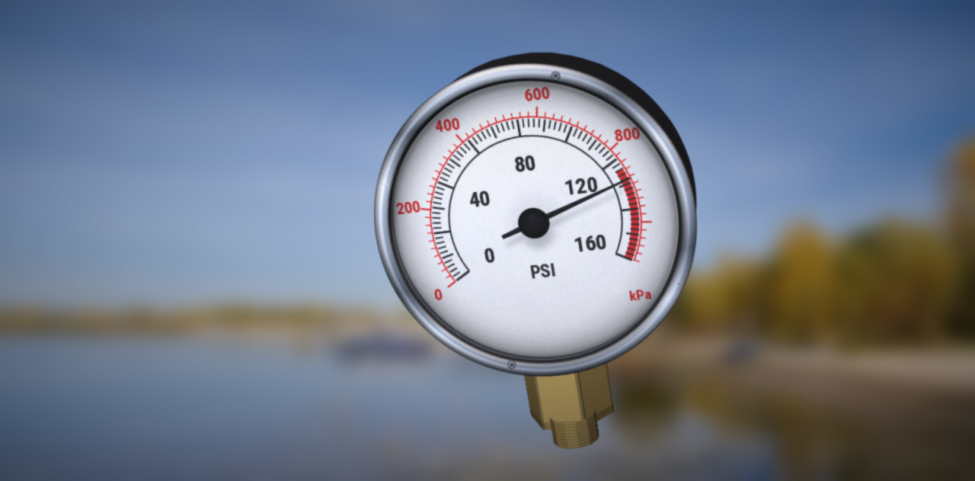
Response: **128** psi
